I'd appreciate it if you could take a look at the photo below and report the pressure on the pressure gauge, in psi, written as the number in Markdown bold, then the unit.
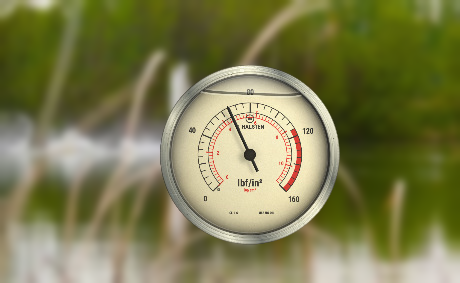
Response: **65** psi
